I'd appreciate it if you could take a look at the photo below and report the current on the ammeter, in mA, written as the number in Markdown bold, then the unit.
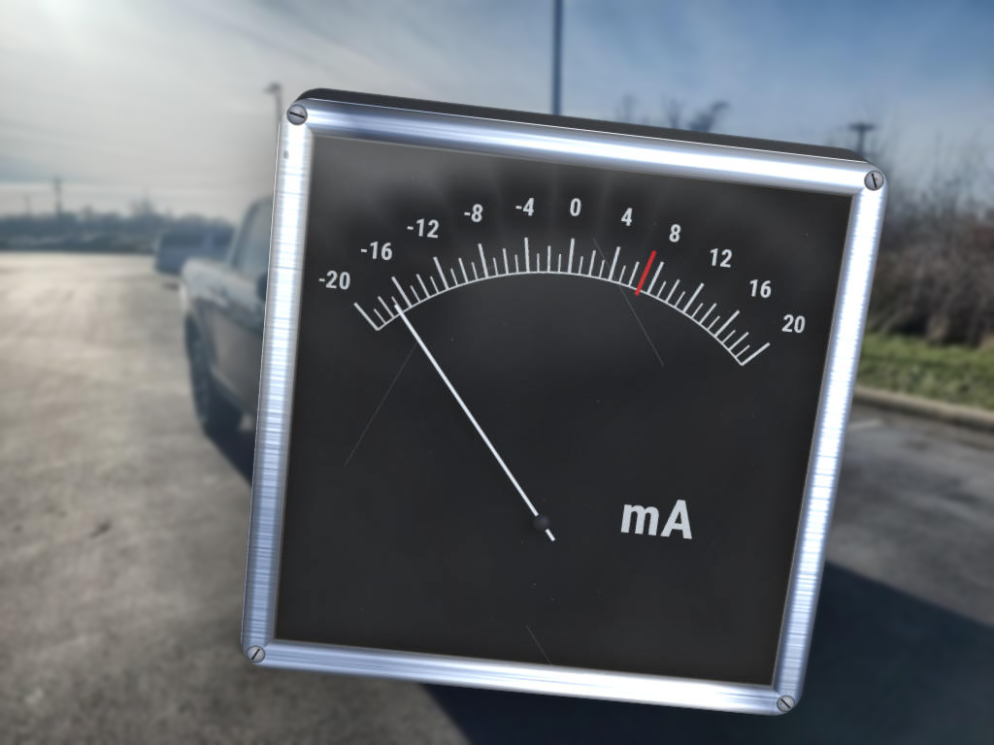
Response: **-17** mA
